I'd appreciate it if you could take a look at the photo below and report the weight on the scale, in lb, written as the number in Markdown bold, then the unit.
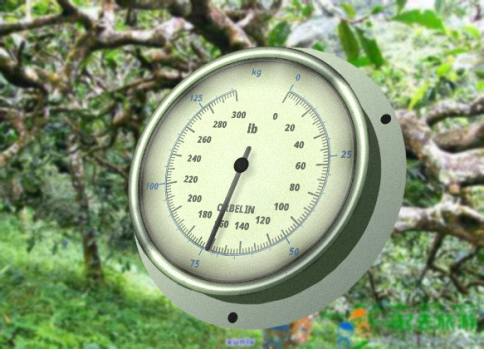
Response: **160** lb
